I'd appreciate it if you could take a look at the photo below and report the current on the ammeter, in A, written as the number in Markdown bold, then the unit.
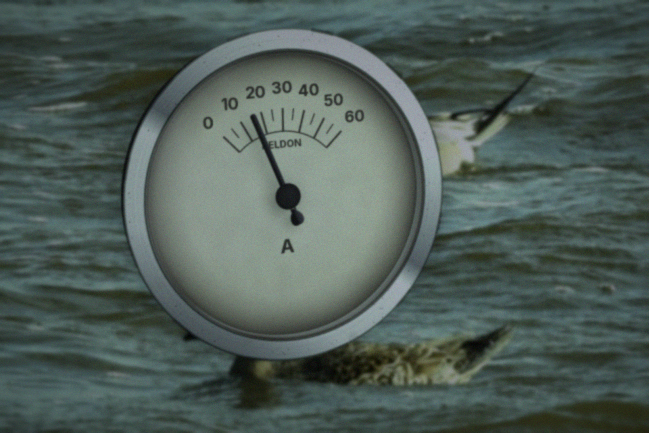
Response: **15** A
